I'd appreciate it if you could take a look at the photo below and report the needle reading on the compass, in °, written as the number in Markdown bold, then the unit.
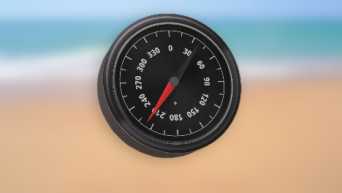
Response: **217.5** °
